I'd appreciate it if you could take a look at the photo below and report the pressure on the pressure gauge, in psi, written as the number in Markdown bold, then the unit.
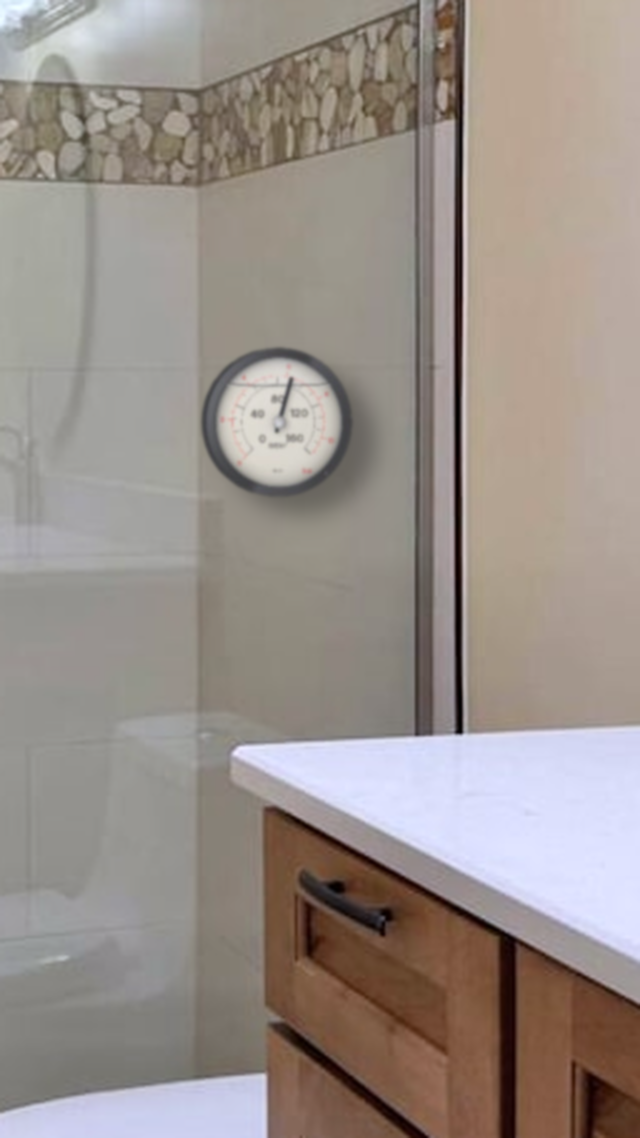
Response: **90** psi
